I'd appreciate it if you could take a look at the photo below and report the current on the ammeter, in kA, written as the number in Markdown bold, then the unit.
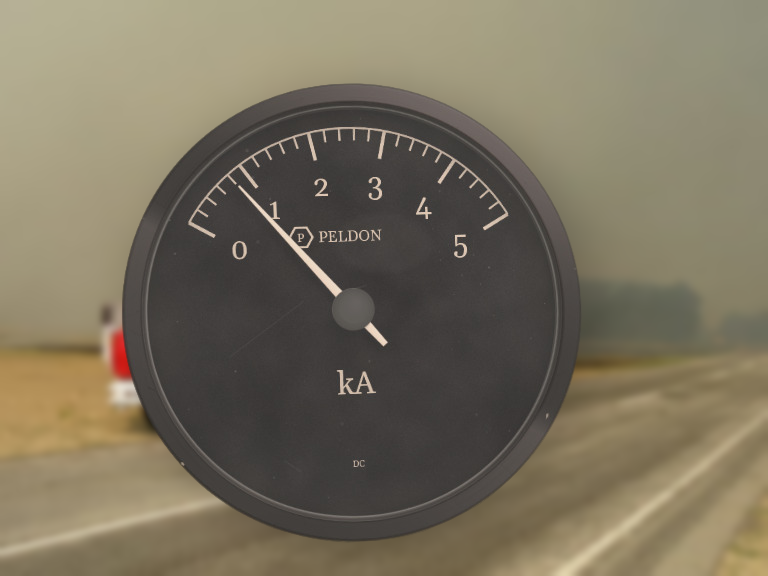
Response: **0.8** kA
